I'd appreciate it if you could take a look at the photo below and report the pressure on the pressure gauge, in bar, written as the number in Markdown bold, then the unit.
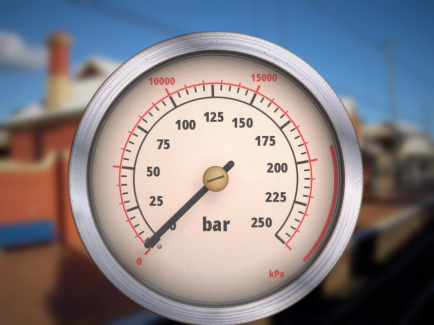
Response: **2.5** bar
